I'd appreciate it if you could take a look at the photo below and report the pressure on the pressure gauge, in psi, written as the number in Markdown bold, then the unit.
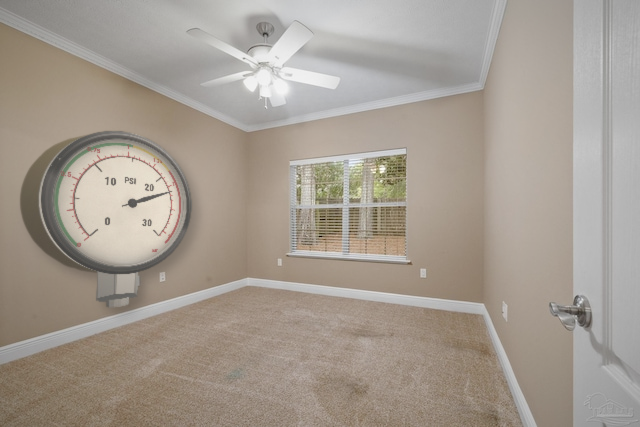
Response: **22.5** psi
